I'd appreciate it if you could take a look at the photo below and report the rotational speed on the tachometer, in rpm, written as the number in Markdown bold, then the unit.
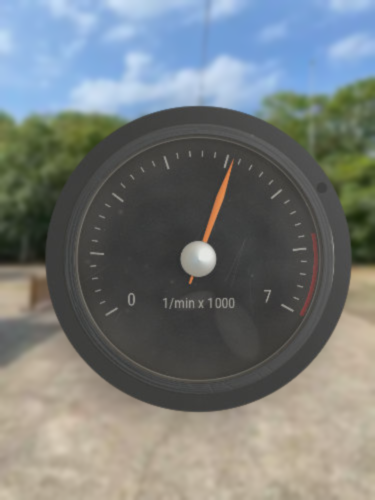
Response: **4100** rpm
